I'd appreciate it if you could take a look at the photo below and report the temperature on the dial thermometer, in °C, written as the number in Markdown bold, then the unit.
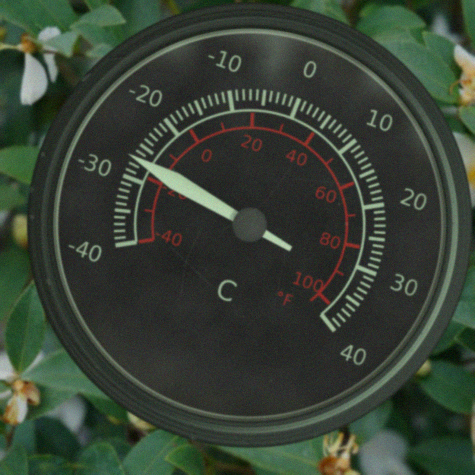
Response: **-27** °C
